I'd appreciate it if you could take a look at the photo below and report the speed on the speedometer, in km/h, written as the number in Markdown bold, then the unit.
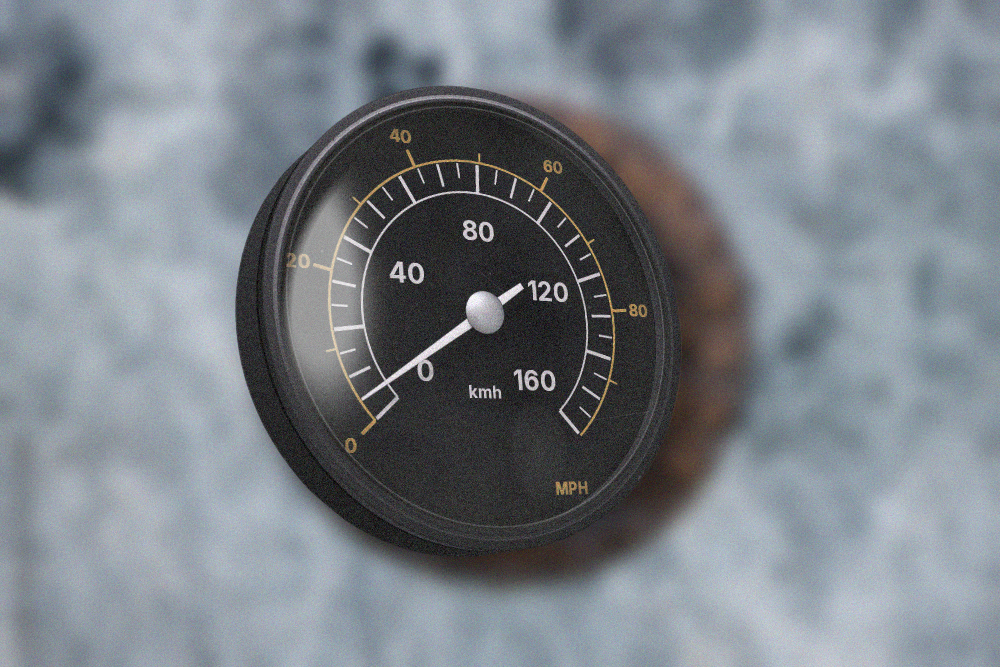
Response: **5** km/h
